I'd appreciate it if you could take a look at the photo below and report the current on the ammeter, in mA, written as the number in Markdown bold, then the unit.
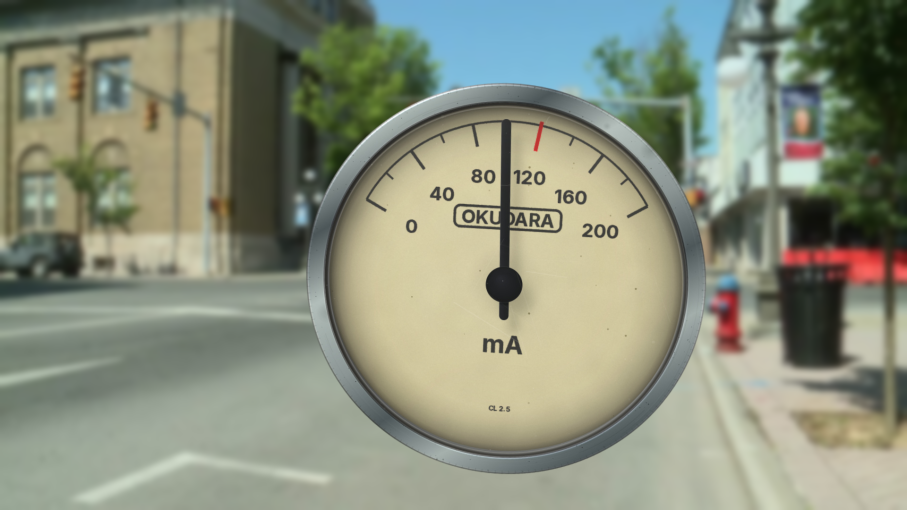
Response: **100** mA
